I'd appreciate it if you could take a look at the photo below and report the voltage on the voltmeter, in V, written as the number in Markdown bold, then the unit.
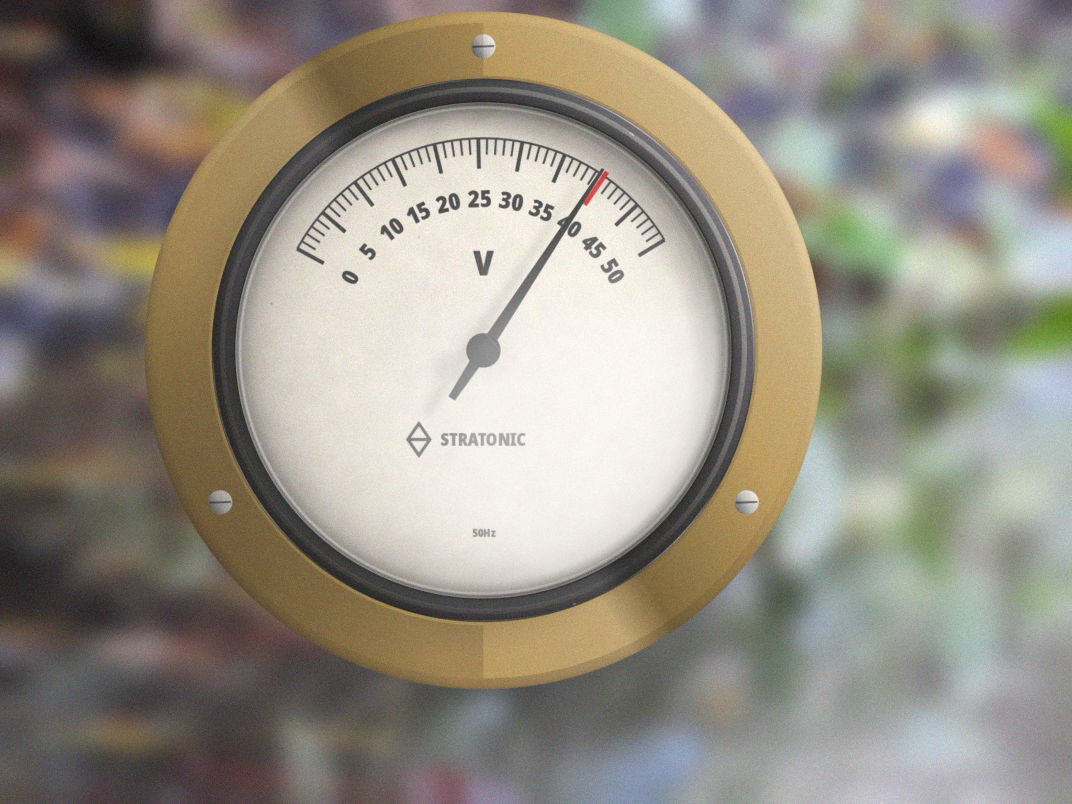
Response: **39.5** V
